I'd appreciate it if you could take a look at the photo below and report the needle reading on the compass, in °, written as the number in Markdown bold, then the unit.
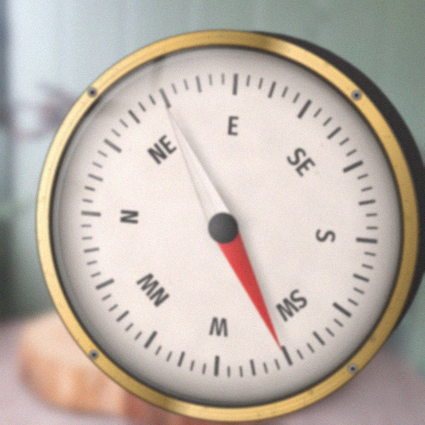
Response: **240** °
